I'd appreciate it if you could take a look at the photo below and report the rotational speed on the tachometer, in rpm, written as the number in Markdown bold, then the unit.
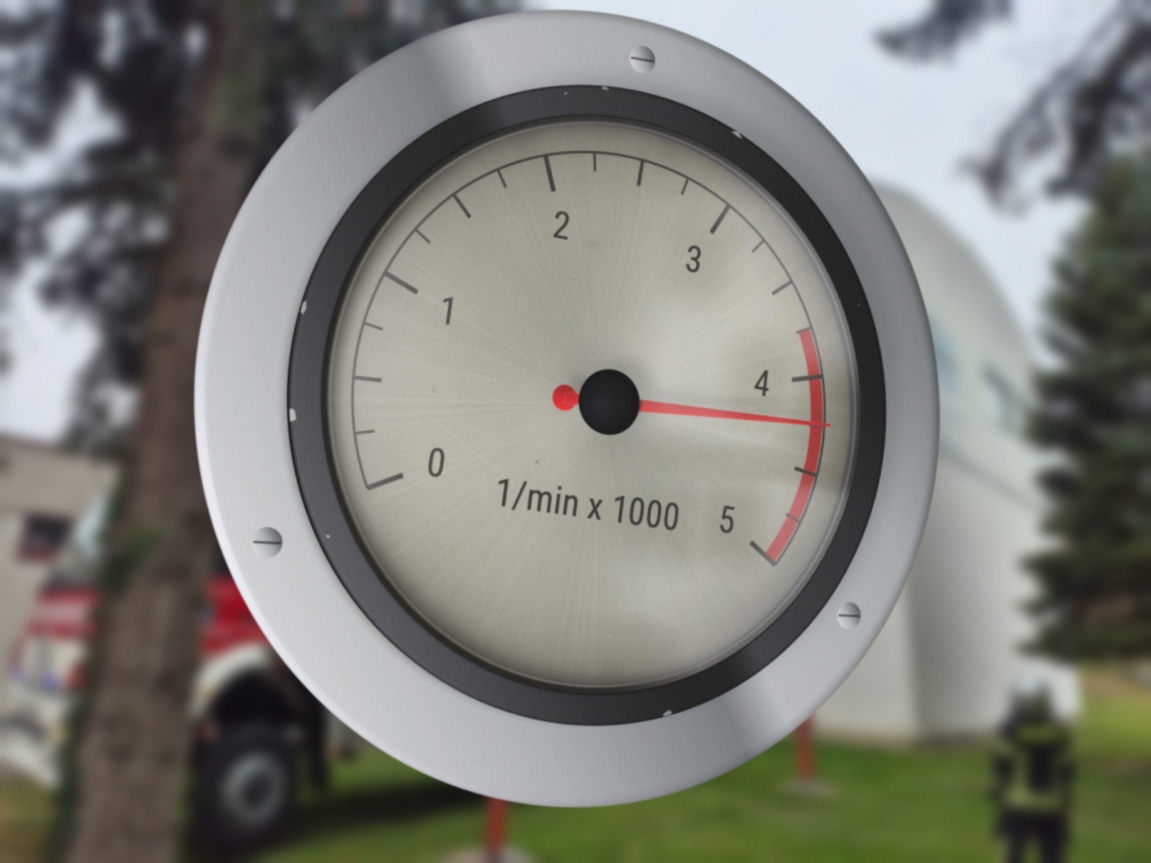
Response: **4250** rpm
